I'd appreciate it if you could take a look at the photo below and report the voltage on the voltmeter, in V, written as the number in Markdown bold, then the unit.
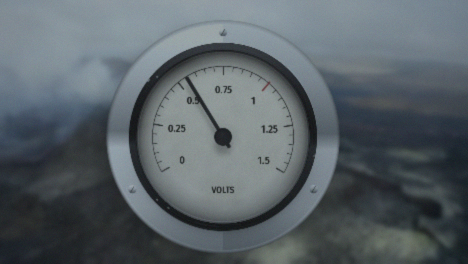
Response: **0.55** V
